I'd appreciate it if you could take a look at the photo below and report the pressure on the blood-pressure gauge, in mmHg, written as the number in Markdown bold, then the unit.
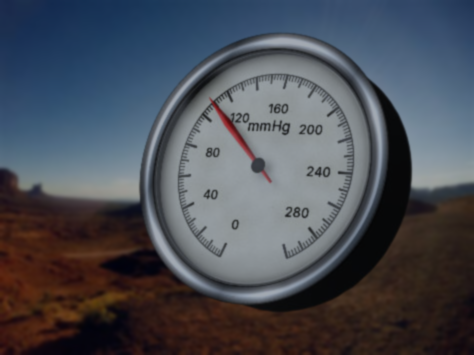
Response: **110** mmHg
